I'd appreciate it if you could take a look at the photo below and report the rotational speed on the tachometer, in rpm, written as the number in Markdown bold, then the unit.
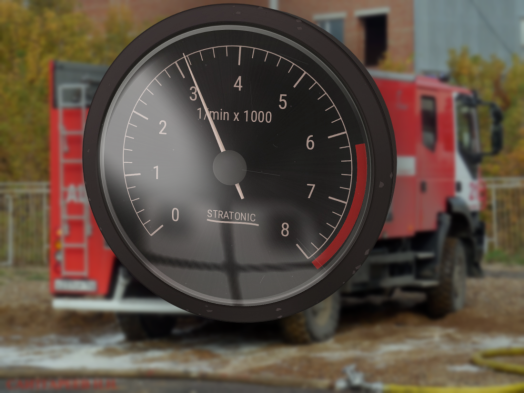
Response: **3200** rpm
